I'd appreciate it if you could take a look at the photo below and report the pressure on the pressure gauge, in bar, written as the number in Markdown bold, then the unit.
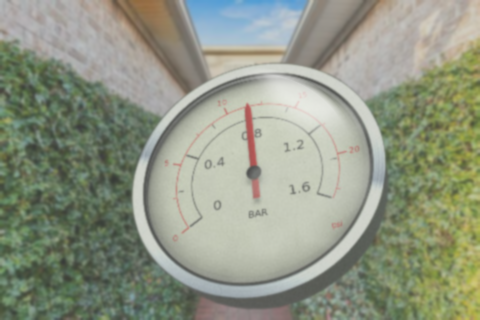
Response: **0.8** bar
